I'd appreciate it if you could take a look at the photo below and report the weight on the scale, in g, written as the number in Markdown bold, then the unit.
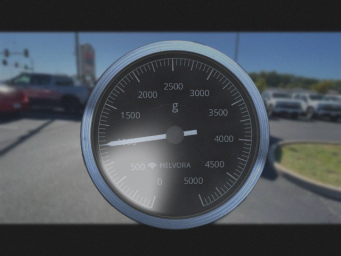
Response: **1000** g
